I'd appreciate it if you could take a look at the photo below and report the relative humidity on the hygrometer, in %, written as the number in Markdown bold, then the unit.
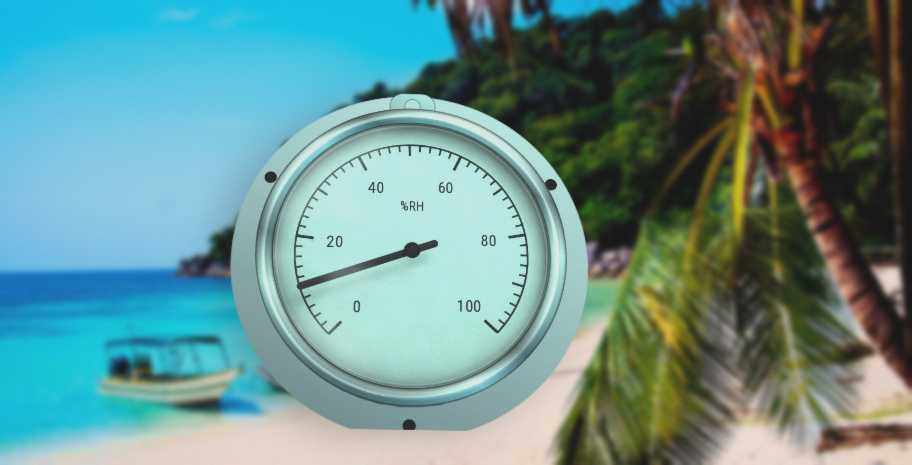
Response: **10** %
